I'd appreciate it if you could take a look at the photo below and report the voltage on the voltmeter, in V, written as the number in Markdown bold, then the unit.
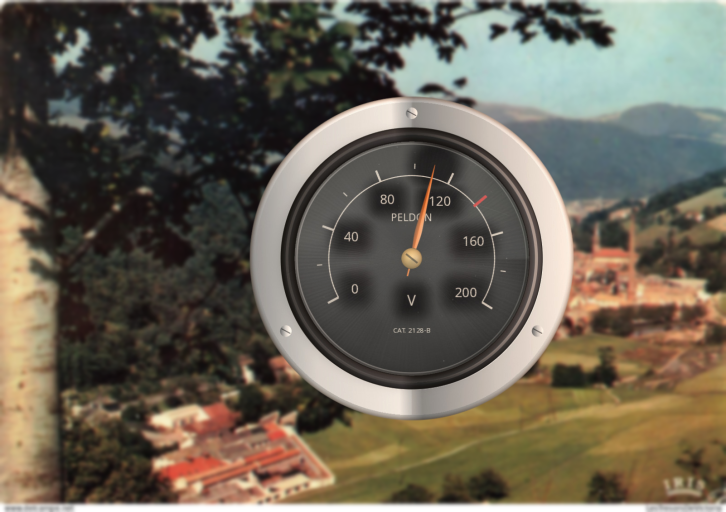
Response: **110** V
